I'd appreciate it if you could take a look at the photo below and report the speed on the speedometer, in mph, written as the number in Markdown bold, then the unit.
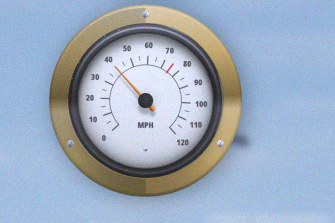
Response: **40** mph
